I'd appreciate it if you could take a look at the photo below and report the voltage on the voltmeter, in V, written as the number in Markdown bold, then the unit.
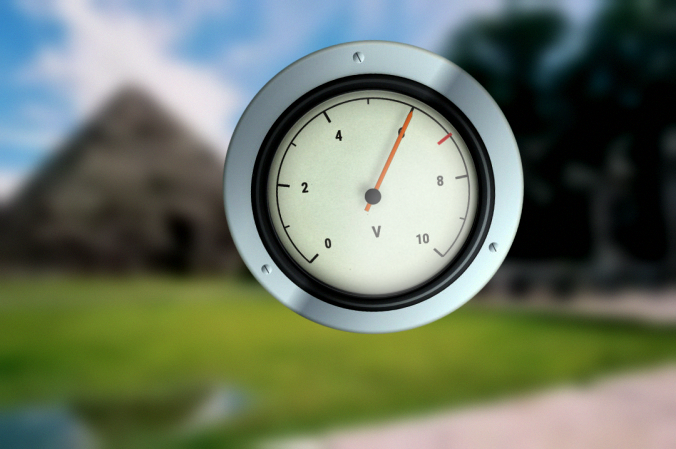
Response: **6** V
